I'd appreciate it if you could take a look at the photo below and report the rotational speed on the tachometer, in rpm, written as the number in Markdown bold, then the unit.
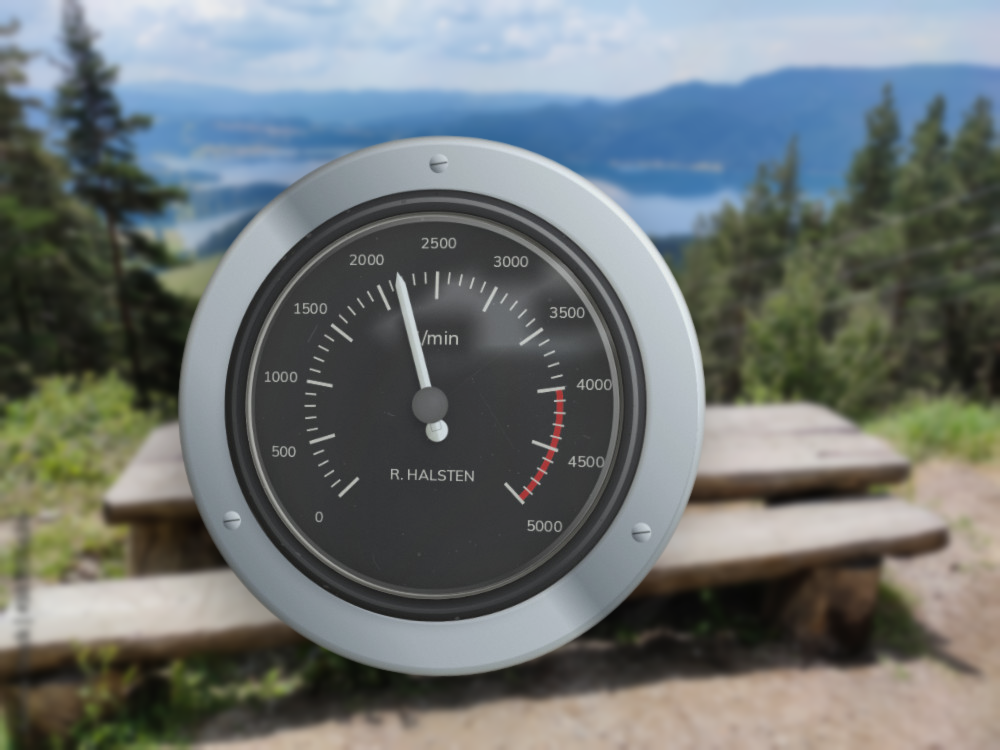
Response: **2200** rpm
